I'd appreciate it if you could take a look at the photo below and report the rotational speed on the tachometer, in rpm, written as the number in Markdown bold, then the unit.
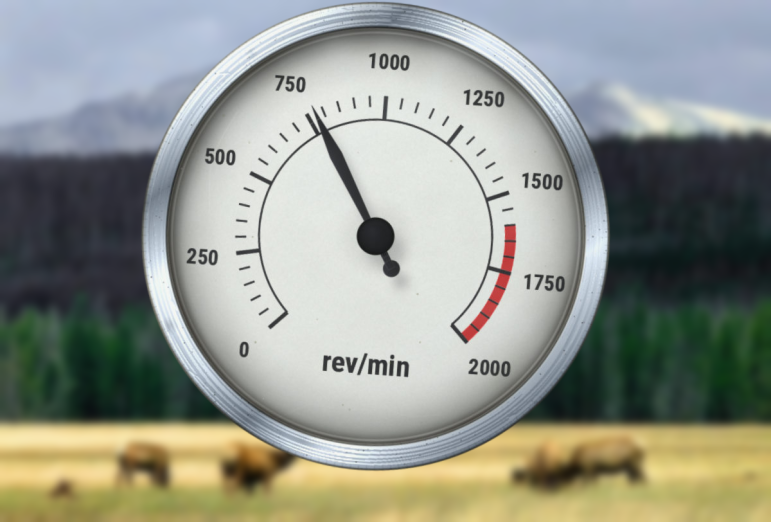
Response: **775** rpm
